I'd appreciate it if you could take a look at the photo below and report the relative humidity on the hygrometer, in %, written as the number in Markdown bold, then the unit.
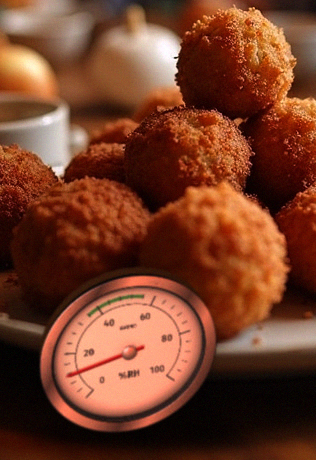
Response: **12** %
